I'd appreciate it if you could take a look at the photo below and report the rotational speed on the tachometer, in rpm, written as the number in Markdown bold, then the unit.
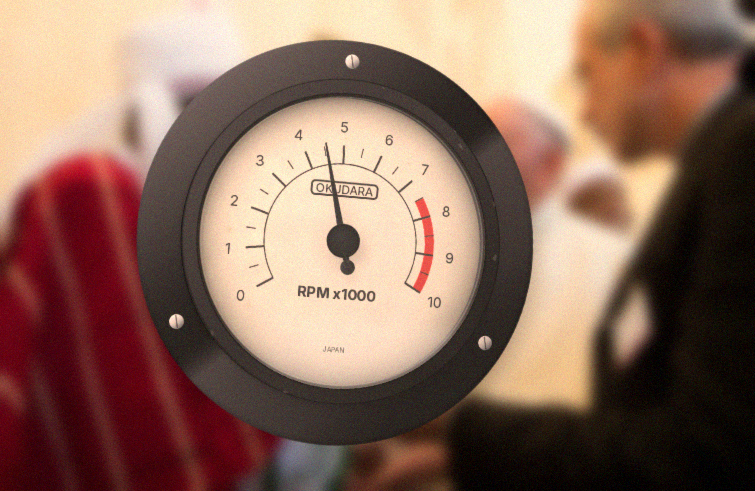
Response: **4500** rpm
